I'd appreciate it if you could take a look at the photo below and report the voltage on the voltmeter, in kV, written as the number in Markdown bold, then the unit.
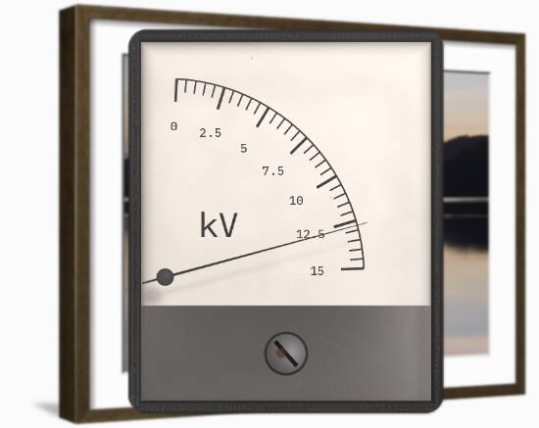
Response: **12.75** kV
